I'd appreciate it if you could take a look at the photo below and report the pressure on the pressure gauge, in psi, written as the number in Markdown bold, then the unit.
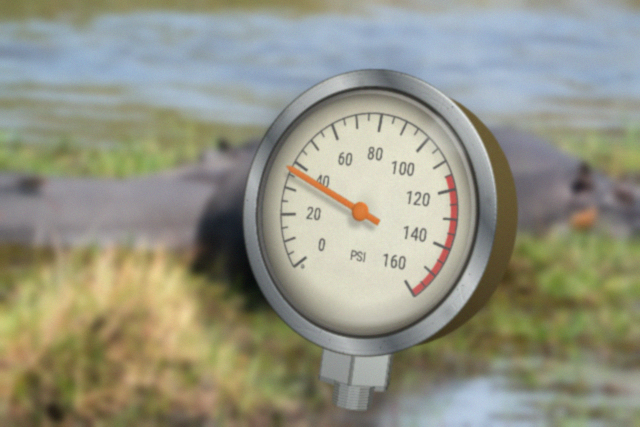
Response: **37.5** psi
